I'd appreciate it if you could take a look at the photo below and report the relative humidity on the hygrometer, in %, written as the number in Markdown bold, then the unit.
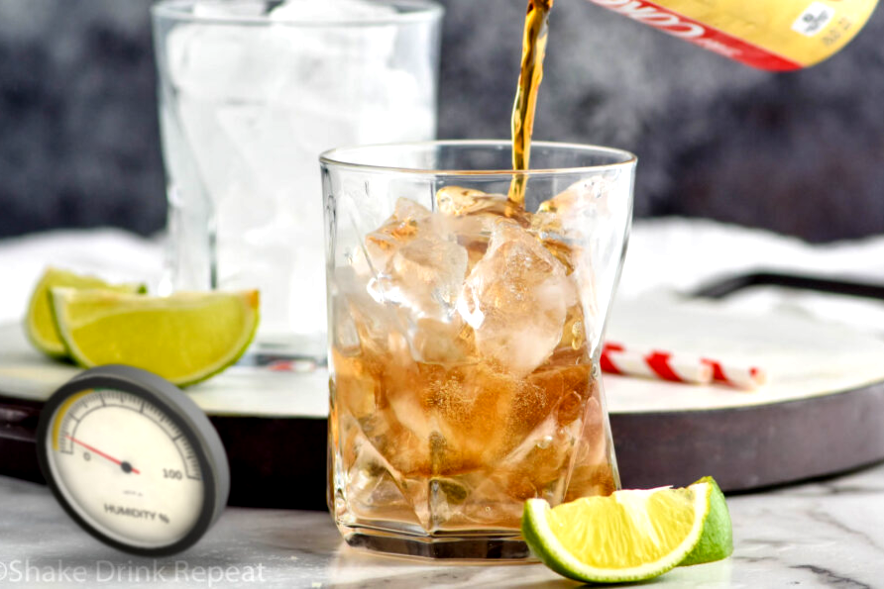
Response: **10** %
